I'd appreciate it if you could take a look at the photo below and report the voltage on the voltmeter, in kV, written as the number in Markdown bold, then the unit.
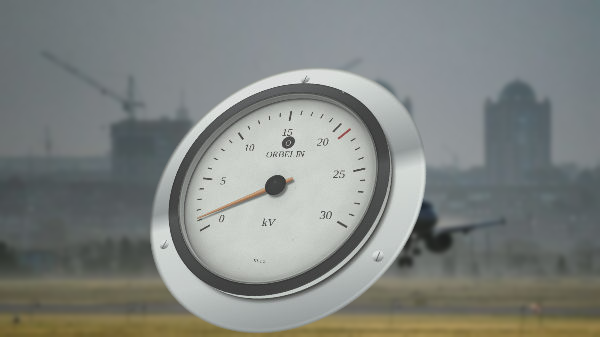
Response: **1** kV
